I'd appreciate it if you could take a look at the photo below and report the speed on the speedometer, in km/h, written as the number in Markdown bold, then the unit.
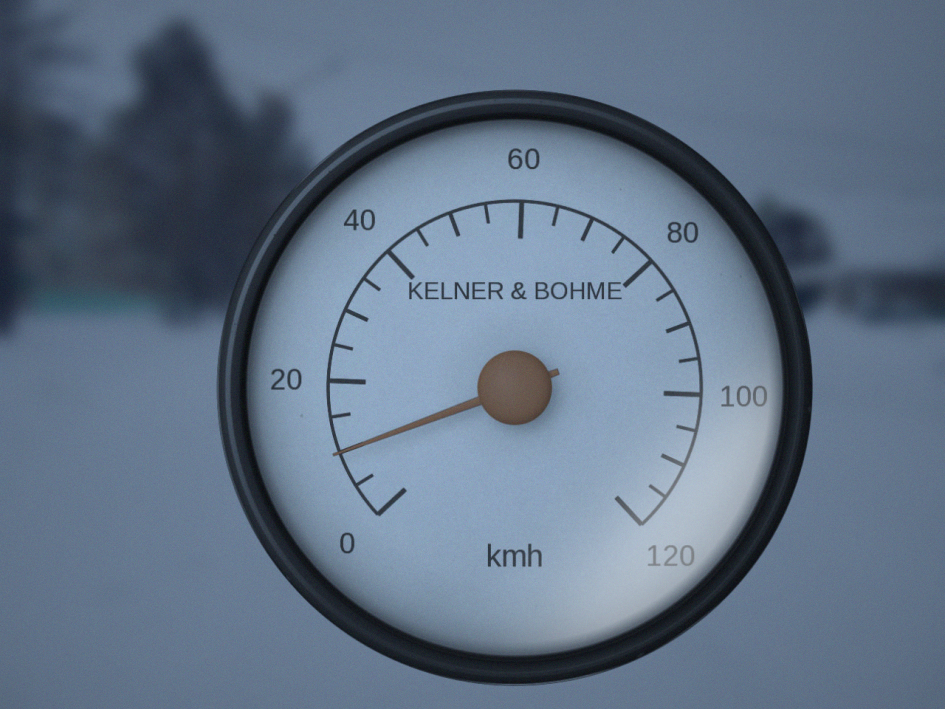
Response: **10** km/h
